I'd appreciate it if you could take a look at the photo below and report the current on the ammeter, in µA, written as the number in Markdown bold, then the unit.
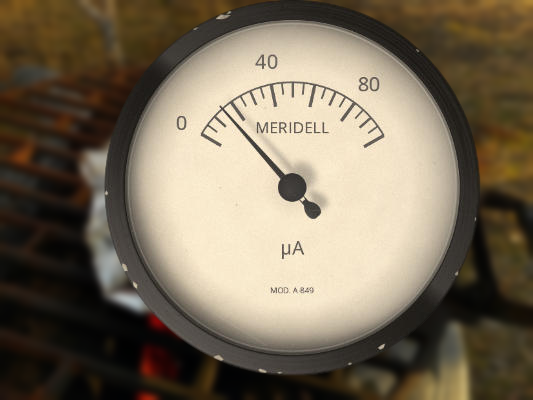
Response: **15** µA
